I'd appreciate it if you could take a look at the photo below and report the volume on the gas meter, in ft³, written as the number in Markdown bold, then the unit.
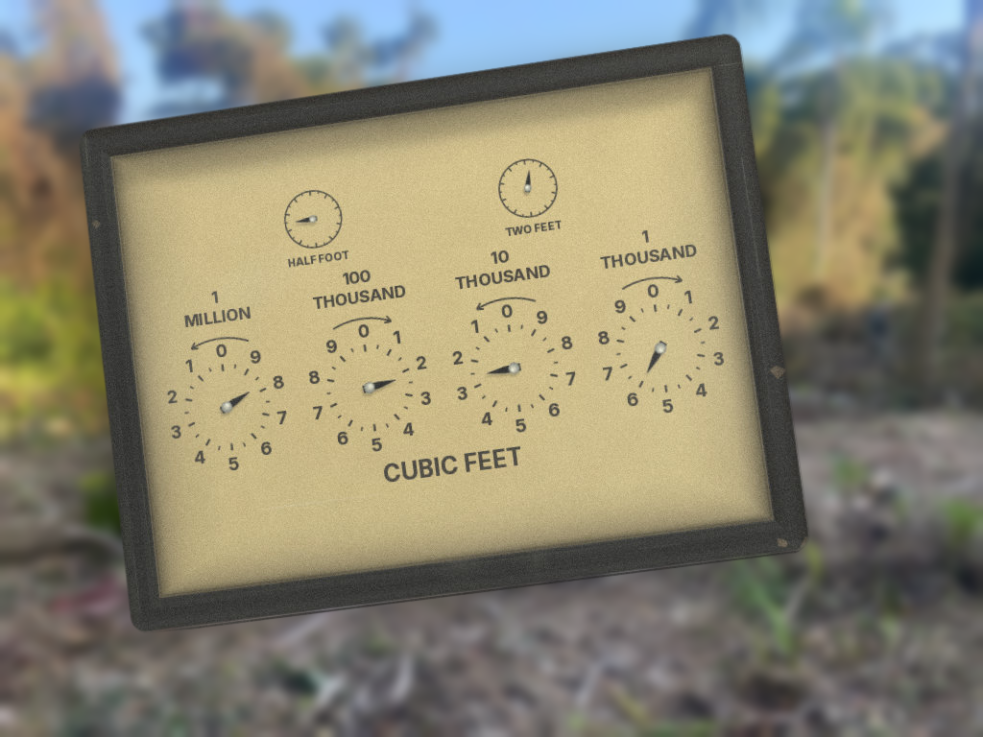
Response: **822600** ft³
